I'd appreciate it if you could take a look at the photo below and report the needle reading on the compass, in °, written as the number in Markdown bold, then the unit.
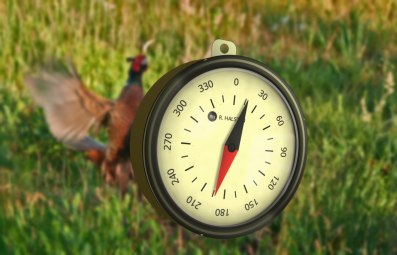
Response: **195** °
